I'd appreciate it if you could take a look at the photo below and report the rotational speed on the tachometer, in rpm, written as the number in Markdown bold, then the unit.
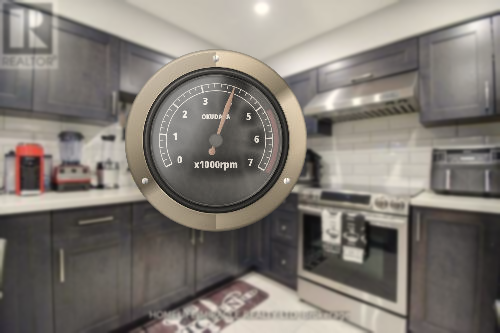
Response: **4000** rpm
